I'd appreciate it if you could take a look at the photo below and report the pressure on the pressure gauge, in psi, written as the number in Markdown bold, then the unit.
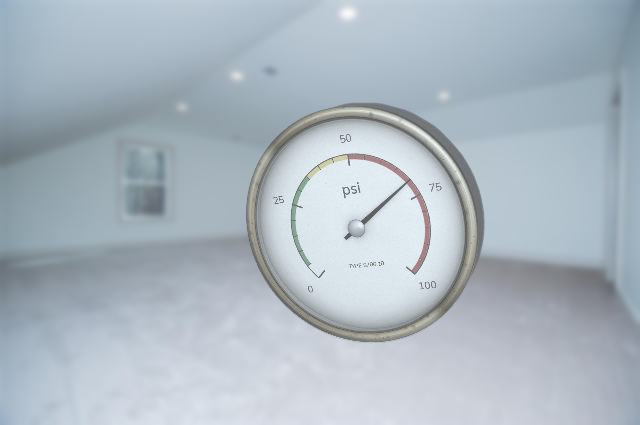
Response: **70** psi
